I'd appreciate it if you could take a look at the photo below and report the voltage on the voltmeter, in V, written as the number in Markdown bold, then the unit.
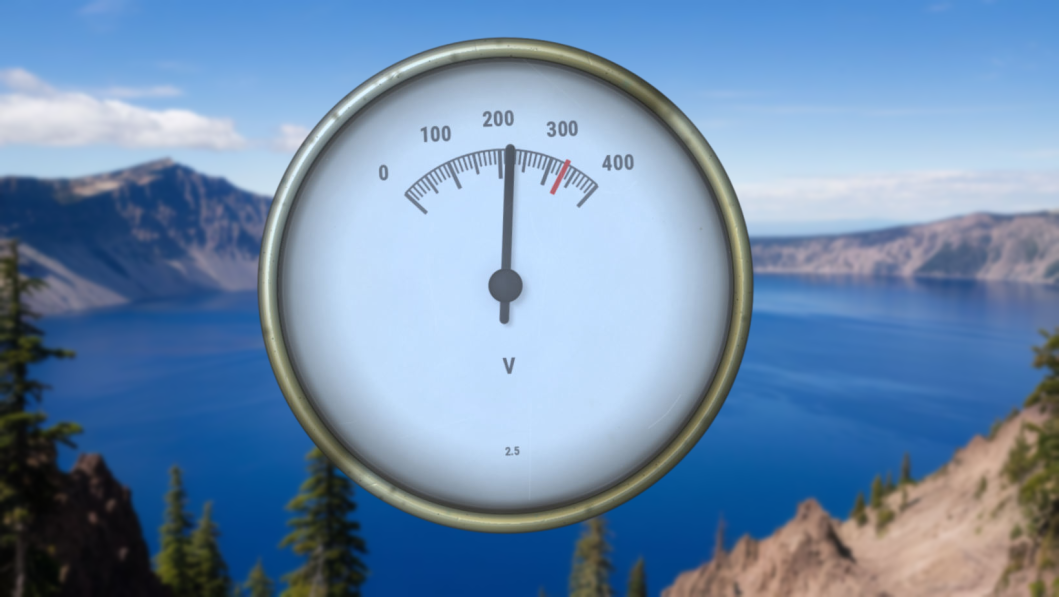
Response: **220** V
